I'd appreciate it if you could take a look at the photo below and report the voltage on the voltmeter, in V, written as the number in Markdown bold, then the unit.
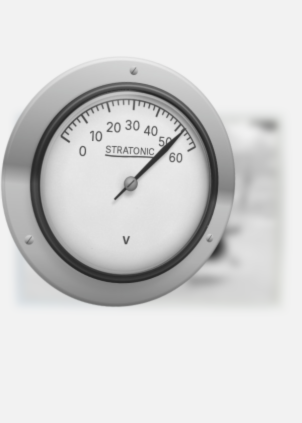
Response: **52** V
